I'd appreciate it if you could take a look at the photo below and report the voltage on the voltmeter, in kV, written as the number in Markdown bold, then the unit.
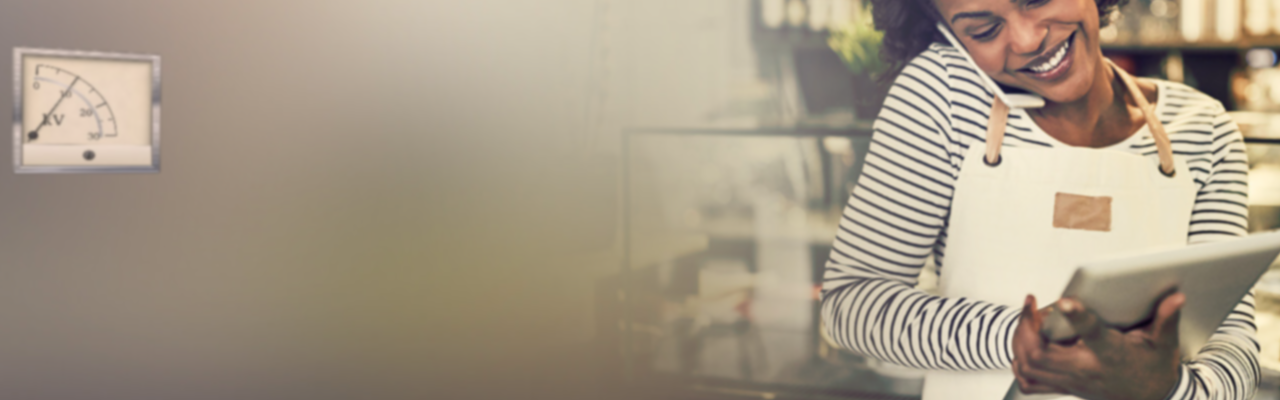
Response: **10** kV
